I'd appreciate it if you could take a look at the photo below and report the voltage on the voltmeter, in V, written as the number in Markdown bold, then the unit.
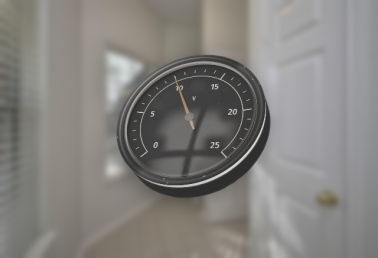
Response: **10** V
